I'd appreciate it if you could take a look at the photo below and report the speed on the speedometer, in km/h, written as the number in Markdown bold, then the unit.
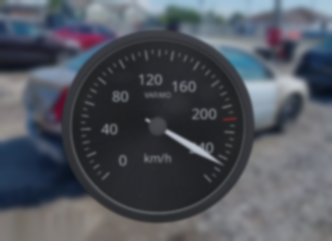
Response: **245** km/h
